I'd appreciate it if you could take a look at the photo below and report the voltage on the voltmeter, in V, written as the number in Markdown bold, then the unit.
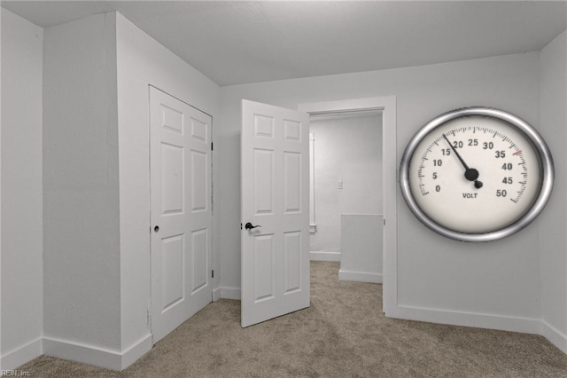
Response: **17.5** V
